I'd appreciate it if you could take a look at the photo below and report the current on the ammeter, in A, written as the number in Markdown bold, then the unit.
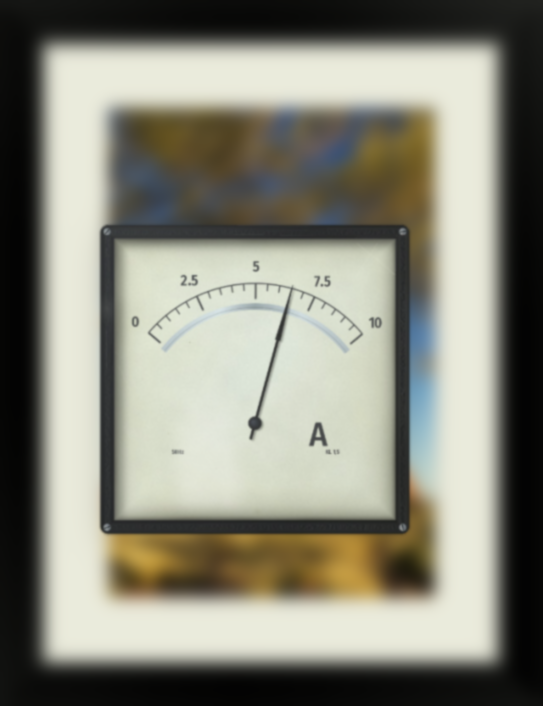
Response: **6.5** A
